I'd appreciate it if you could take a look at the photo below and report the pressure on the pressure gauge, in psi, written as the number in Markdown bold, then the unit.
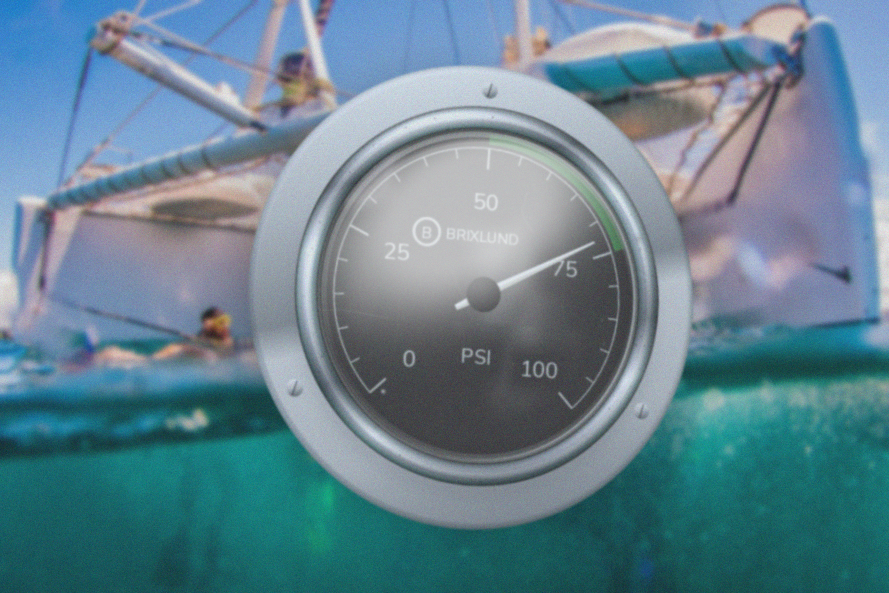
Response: **72.5** psi
